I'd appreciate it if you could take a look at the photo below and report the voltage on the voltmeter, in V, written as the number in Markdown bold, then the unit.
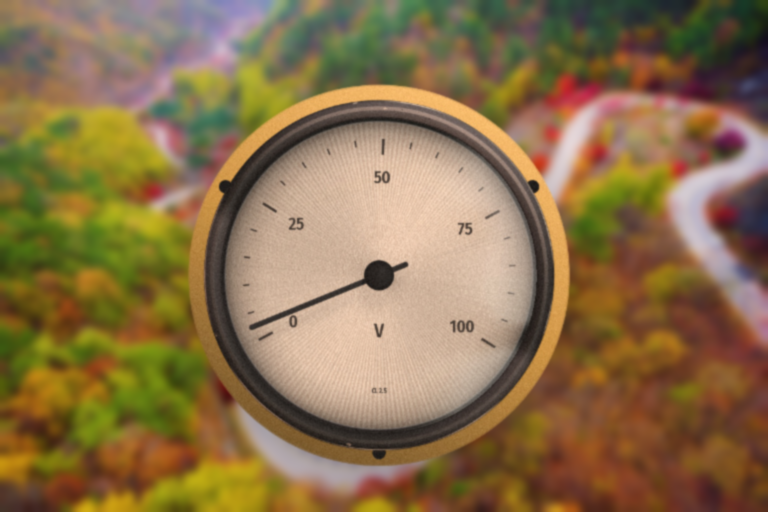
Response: **2.5** V
